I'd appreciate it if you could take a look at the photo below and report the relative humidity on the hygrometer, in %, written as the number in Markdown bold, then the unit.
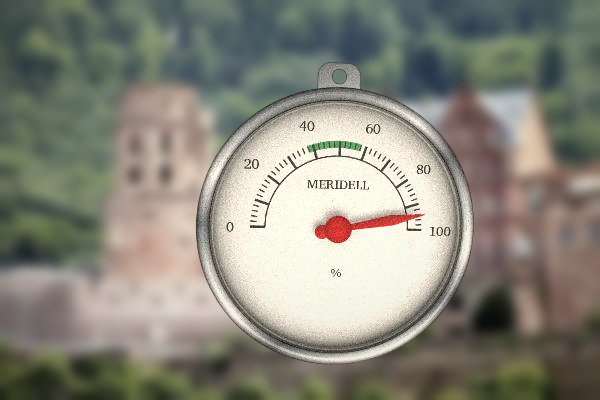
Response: **94** %
